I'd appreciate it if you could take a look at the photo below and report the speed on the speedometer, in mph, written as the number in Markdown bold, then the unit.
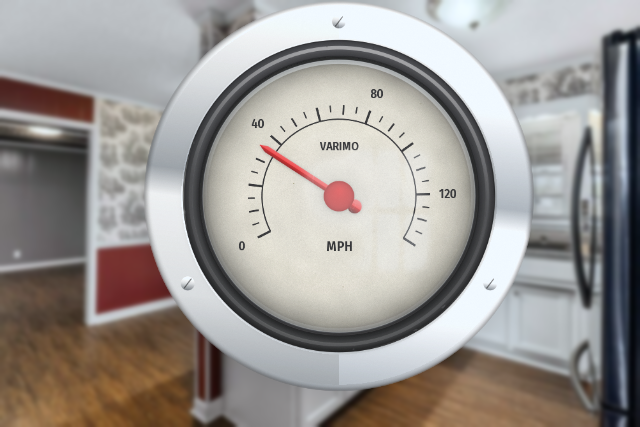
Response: **35** mph
